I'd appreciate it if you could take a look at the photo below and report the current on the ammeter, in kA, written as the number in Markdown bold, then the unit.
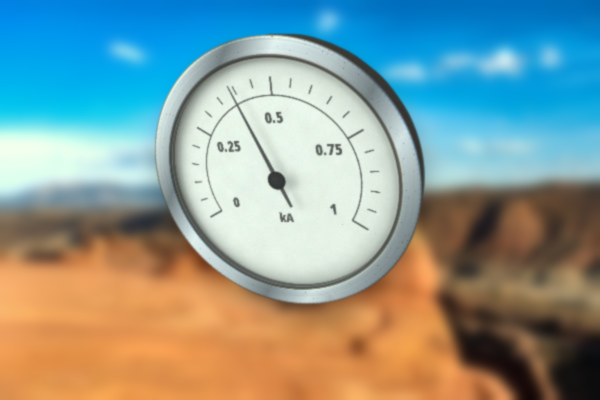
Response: **0.4** kA
